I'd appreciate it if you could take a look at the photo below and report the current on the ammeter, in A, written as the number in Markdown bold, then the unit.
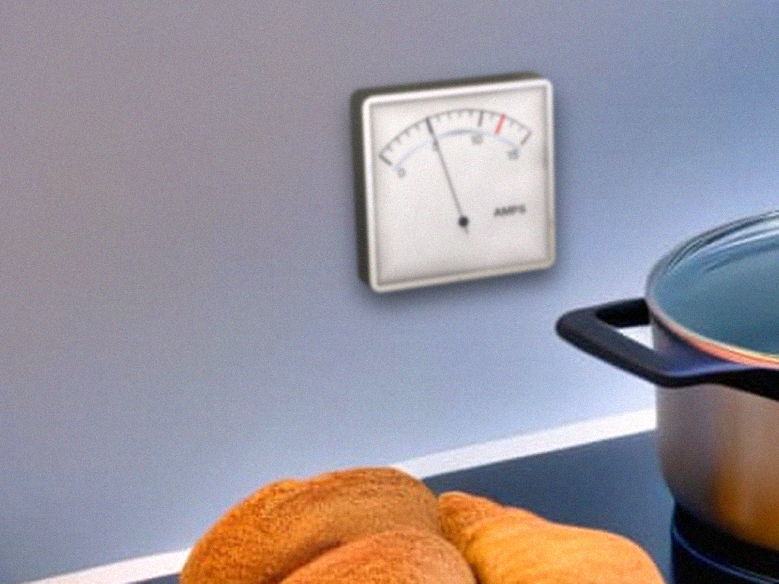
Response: **5** A
